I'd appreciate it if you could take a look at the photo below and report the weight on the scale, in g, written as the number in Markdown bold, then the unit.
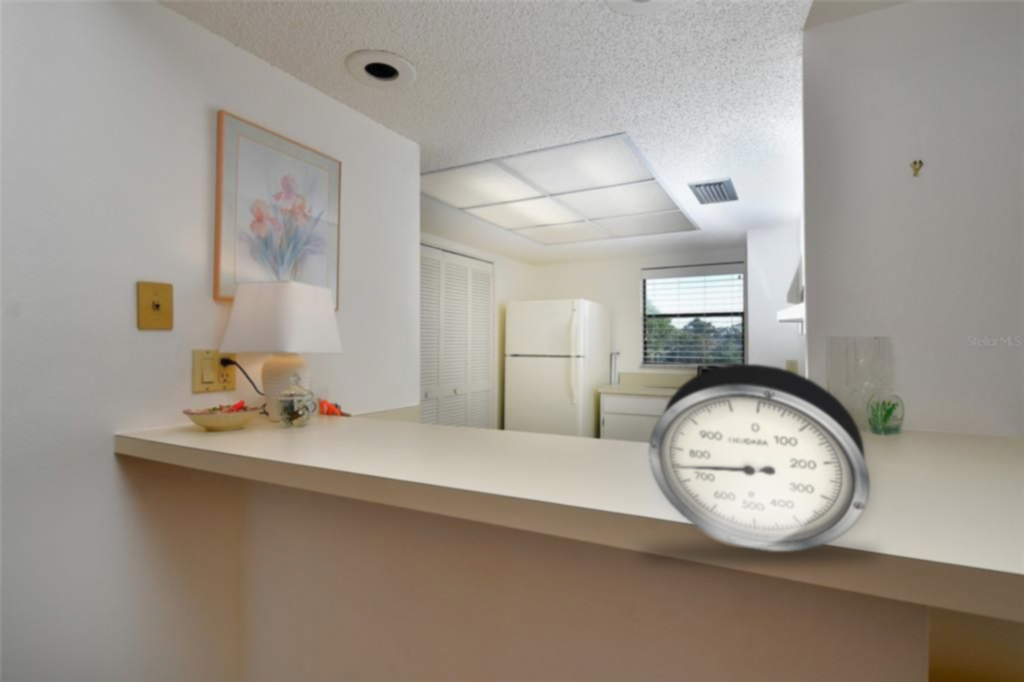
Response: **750** g
